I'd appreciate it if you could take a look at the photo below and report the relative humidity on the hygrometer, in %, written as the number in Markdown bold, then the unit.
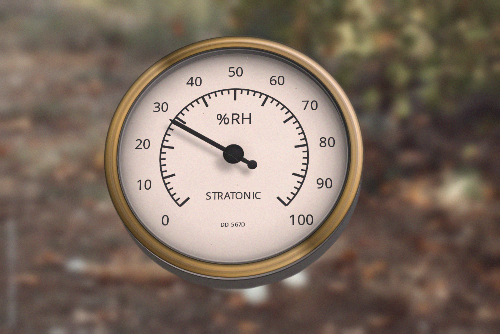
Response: **28** %
